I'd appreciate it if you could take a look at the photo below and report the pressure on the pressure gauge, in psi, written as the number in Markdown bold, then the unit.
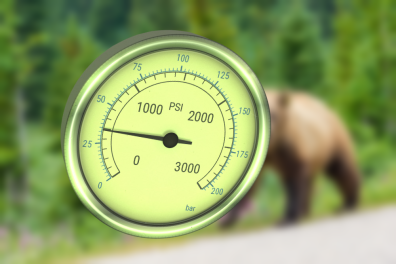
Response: **500** psi
